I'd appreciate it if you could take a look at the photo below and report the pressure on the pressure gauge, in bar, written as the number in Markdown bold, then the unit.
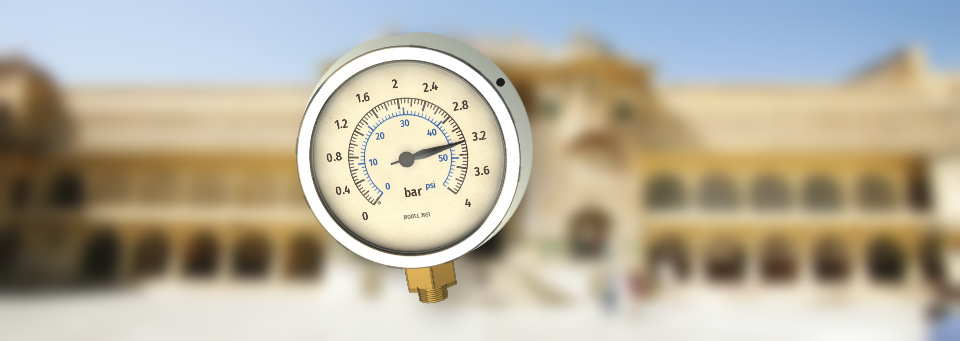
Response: **3.2** bar
